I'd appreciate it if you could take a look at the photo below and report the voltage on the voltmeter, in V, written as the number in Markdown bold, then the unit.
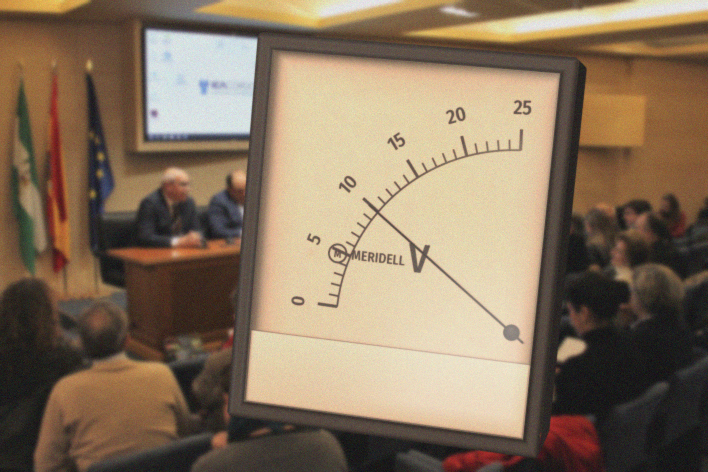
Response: **10** V
